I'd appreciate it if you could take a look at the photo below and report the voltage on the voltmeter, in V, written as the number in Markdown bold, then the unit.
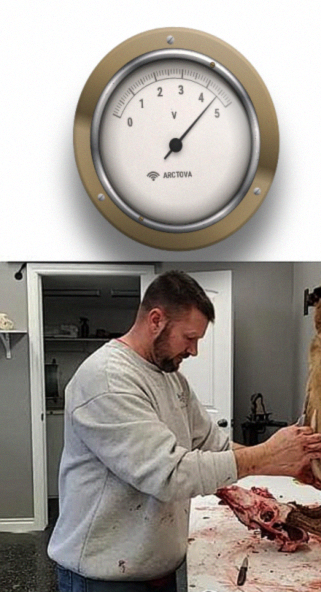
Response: **4.5** V
